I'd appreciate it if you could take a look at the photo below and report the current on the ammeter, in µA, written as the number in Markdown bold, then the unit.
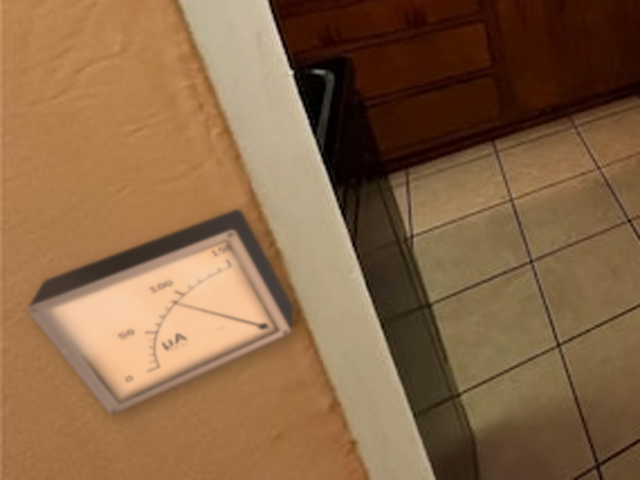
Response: **90** µA
